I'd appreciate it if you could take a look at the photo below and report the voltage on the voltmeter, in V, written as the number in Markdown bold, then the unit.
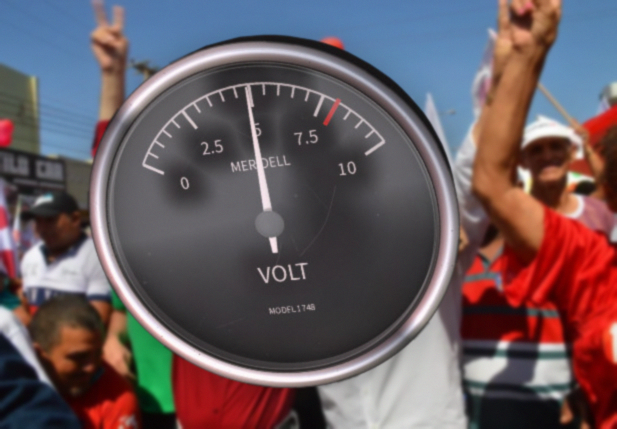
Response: **5** V
